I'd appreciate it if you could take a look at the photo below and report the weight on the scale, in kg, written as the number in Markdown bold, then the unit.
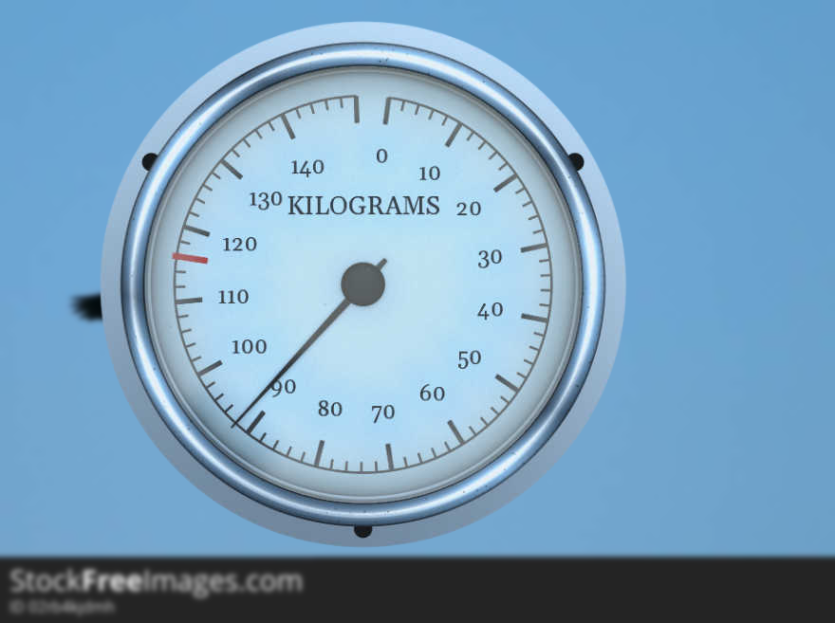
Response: **92** kg
